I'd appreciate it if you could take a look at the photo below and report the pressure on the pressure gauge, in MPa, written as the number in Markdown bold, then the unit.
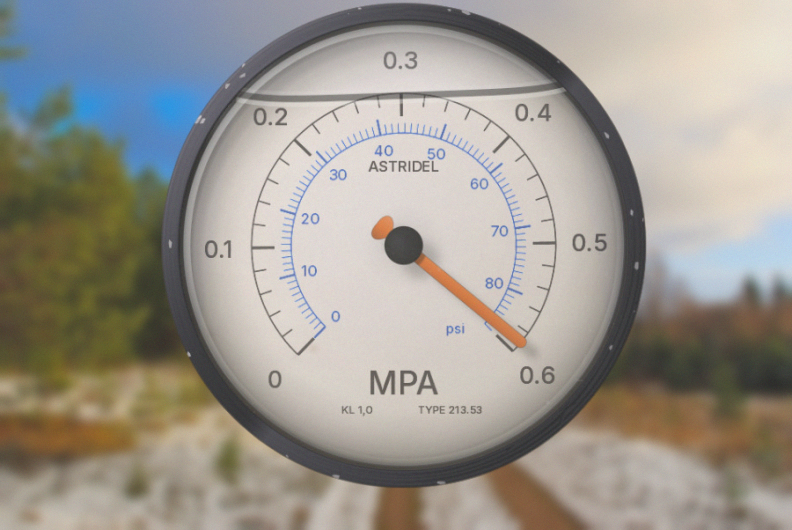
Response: **0.59** MPa
